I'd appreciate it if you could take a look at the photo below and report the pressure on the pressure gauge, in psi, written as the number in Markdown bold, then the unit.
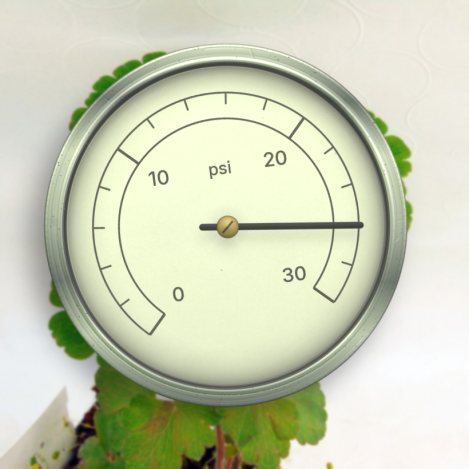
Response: **26** psi
